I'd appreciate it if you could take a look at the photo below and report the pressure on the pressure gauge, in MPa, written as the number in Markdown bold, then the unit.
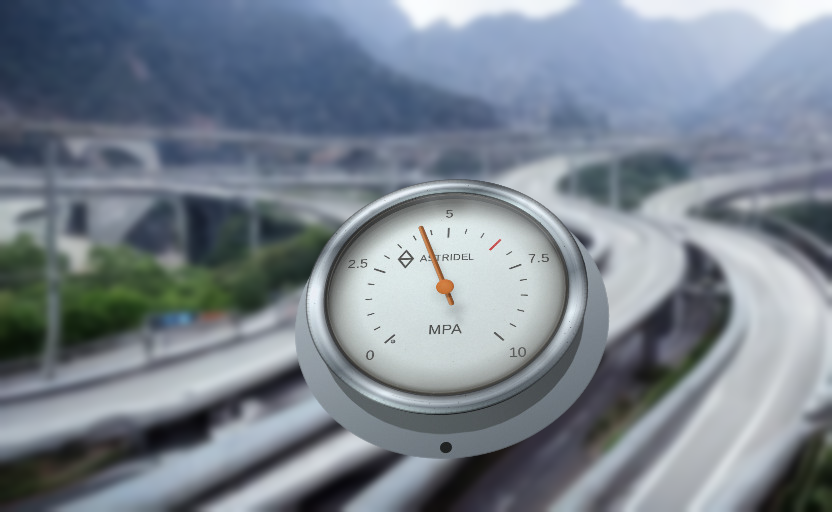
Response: **4.25** MPa
